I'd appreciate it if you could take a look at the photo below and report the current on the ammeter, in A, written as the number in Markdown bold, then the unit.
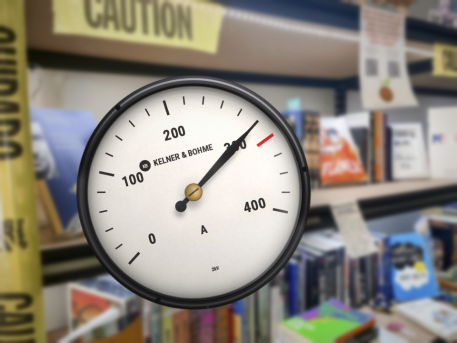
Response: **300** A
